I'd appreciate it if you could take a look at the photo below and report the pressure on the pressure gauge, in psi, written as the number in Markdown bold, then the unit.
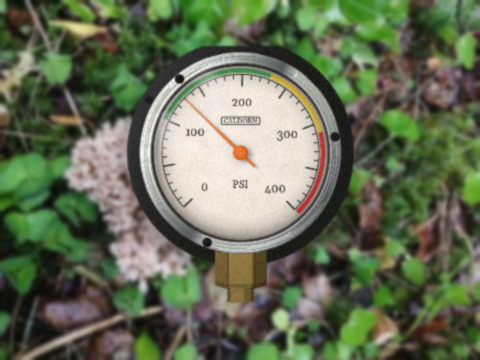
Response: **130** psi
